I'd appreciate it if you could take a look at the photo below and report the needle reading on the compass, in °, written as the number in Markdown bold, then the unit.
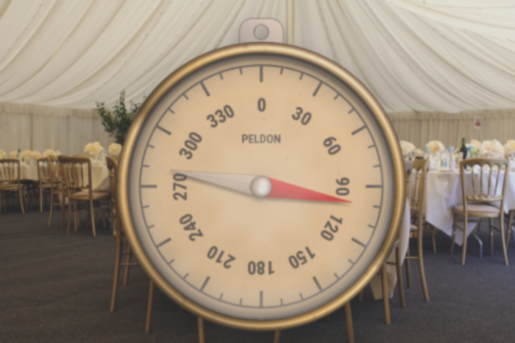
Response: **100** °
